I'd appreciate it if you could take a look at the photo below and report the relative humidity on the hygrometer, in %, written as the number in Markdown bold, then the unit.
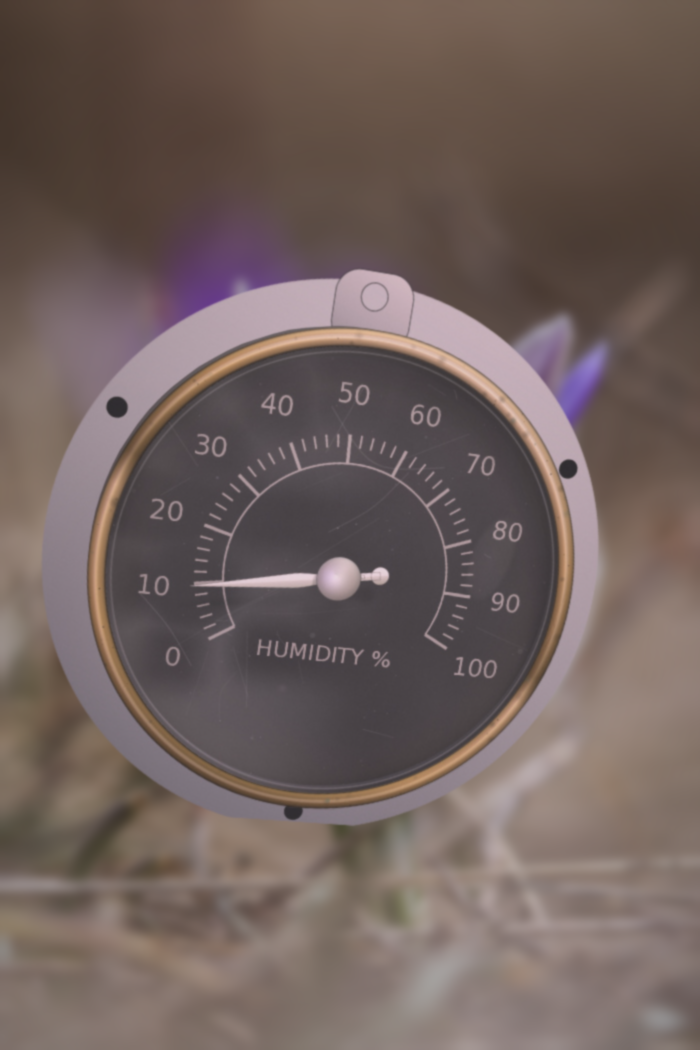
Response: **10** %
